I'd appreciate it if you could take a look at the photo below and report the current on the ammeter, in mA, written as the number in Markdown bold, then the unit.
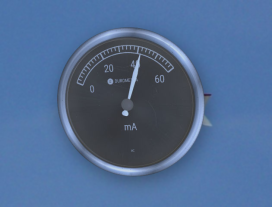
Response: **42** mA
